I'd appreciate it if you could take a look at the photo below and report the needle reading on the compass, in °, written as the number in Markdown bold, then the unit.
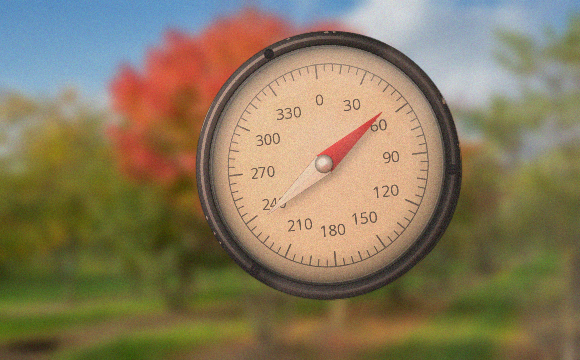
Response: **55** °
